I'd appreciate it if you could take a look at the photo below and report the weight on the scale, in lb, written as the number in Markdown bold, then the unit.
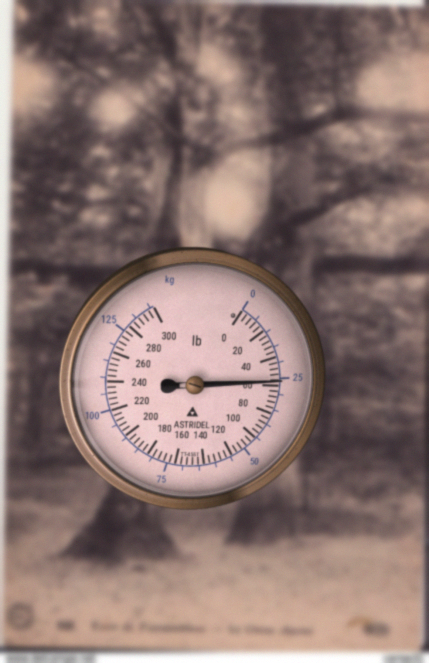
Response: **56** lb
